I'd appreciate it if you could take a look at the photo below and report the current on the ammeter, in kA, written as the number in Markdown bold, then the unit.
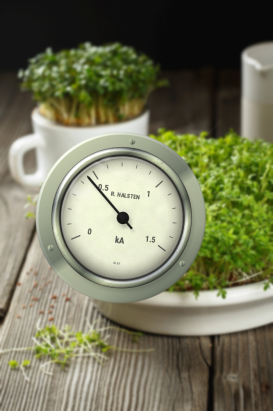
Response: **0.45** kA
